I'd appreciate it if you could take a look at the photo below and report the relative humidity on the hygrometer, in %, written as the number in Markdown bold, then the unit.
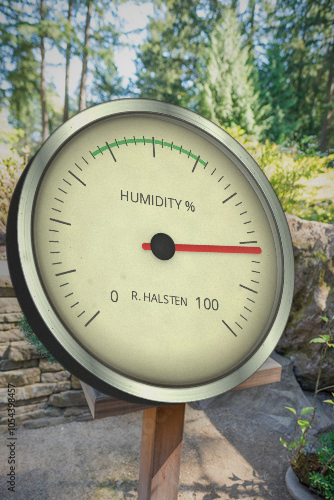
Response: **82** %
